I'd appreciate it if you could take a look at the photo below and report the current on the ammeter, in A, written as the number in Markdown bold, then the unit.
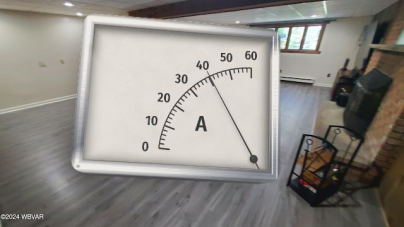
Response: **40** A
